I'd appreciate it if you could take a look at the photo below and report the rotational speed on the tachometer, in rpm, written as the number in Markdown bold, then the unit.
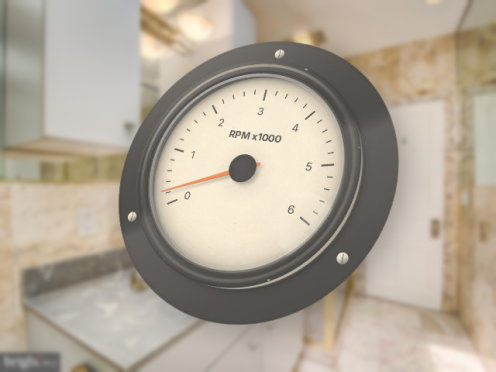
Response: **200** rpm
